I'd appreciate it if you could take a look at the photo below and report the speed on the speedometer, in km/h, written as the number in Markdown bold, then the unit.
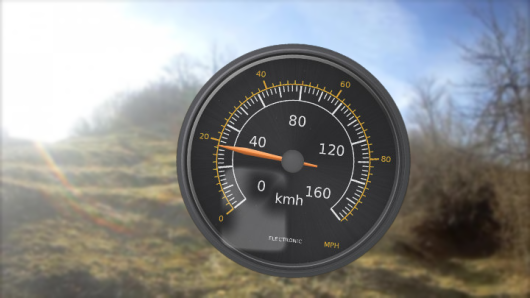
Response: **30** km/h
